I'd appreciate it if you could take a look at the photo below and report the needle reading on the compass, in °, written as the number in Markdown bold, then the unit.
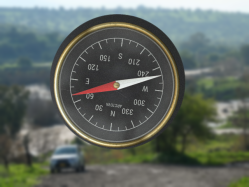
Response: **70** °
